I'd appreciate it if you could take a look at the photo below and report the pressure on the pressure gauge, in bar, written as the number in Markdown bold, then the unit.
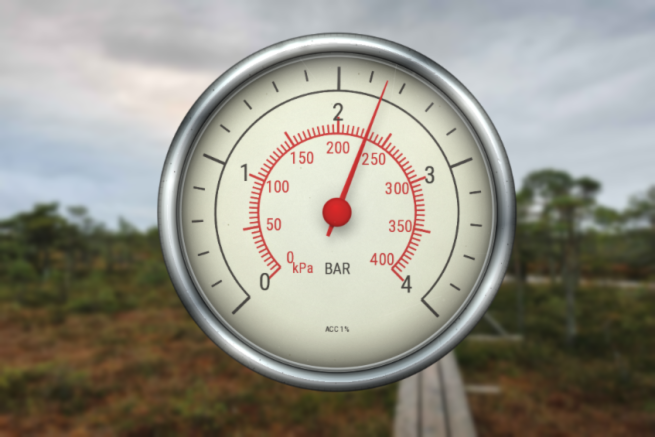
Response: **2.3** bar
